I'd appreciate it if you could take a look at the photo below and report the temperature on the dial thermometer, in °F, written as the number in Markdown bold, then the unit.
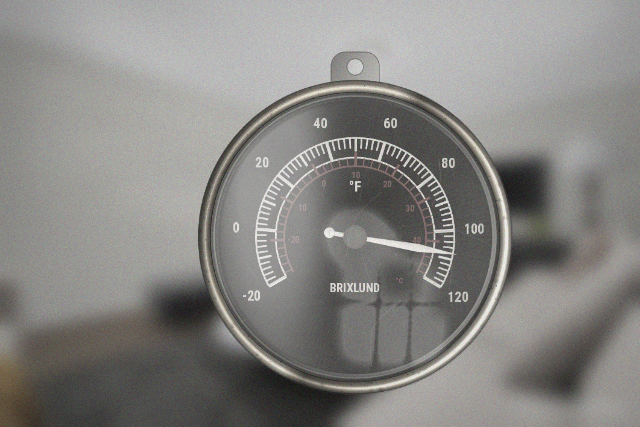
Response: **108** °F
